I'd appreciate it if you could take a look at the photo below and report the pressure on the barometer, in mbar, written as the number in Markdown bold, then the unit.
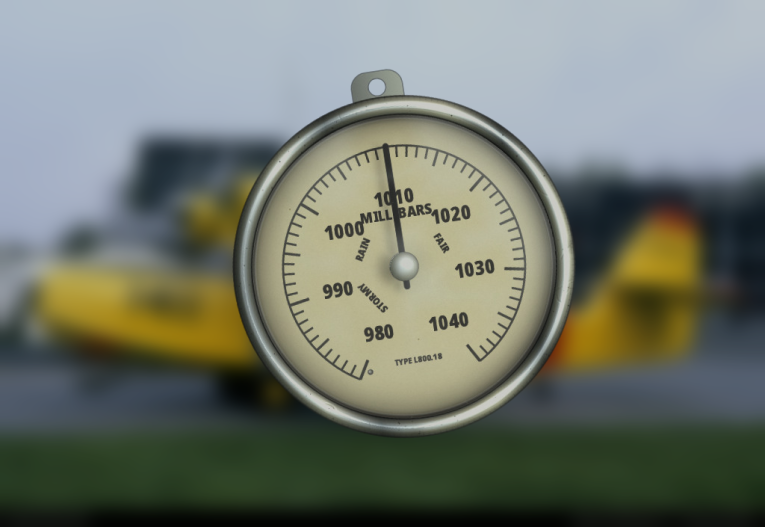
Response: **1010** mbar
